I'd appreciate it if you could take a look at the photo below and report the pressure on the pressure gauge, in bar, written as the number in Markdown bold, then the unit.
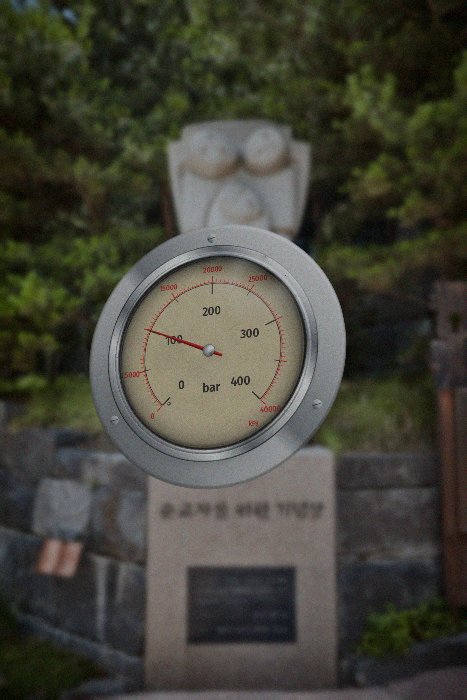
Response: **100** bar
